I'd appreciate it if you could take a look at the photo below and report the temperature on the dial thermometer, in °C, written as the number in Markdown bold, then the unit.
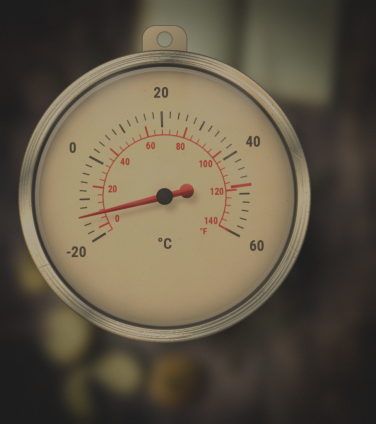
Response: **-14** °C
